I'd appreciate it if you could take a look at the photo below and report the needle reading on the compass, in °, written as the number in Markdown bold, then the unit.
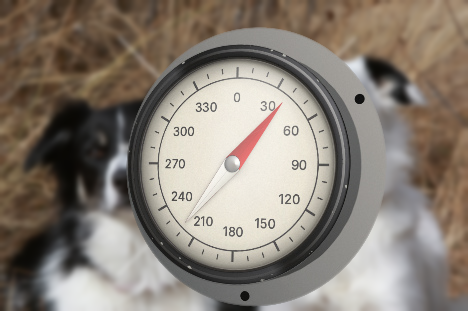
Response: **40** °
